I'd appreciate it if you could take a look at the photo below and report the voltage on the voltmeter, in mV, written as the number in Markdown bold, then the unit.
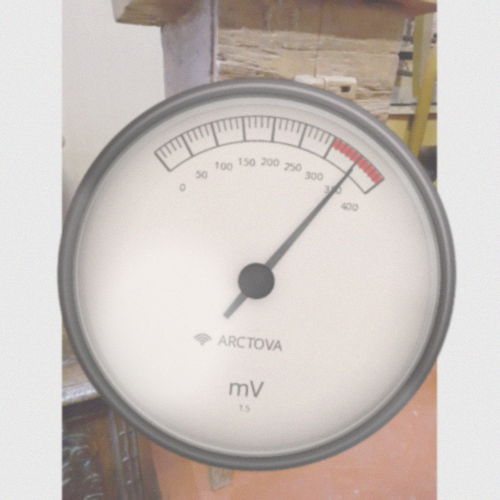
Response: **350** mV
